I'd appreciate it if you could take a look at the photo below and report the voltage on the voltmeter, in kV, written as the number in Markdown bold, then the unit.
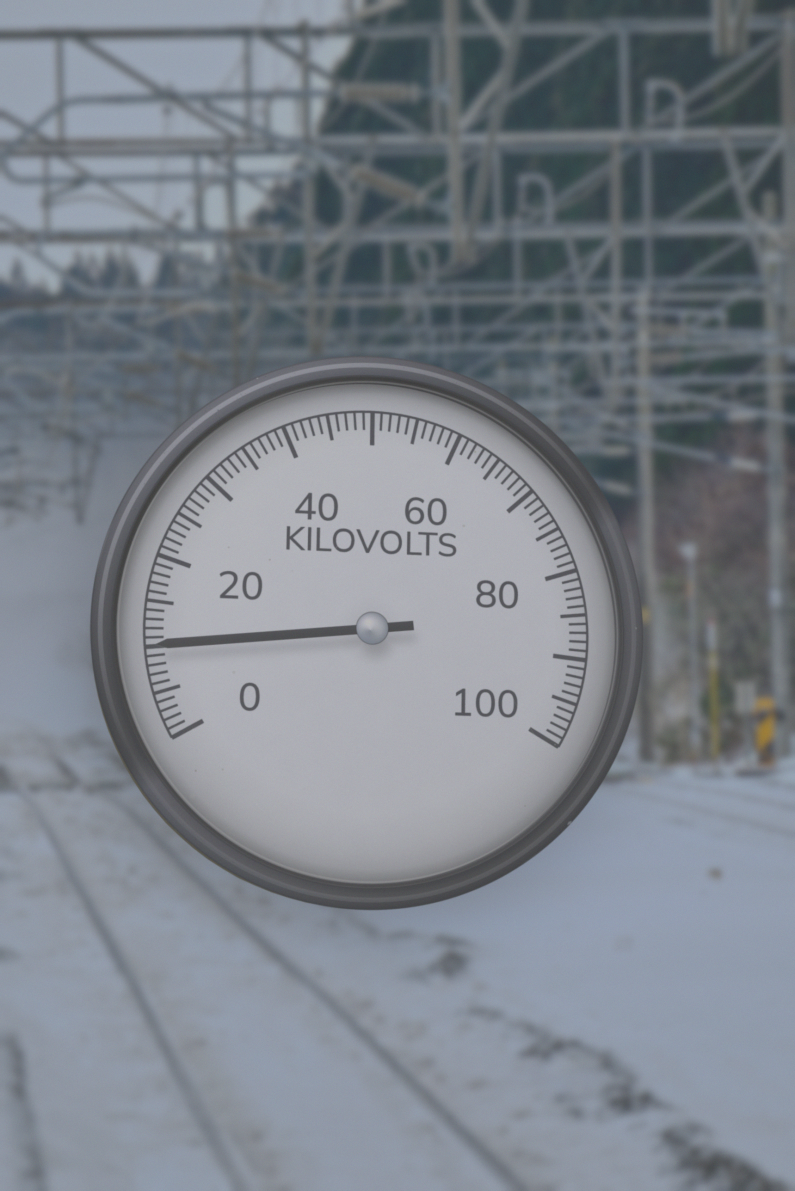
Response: **10** kV
